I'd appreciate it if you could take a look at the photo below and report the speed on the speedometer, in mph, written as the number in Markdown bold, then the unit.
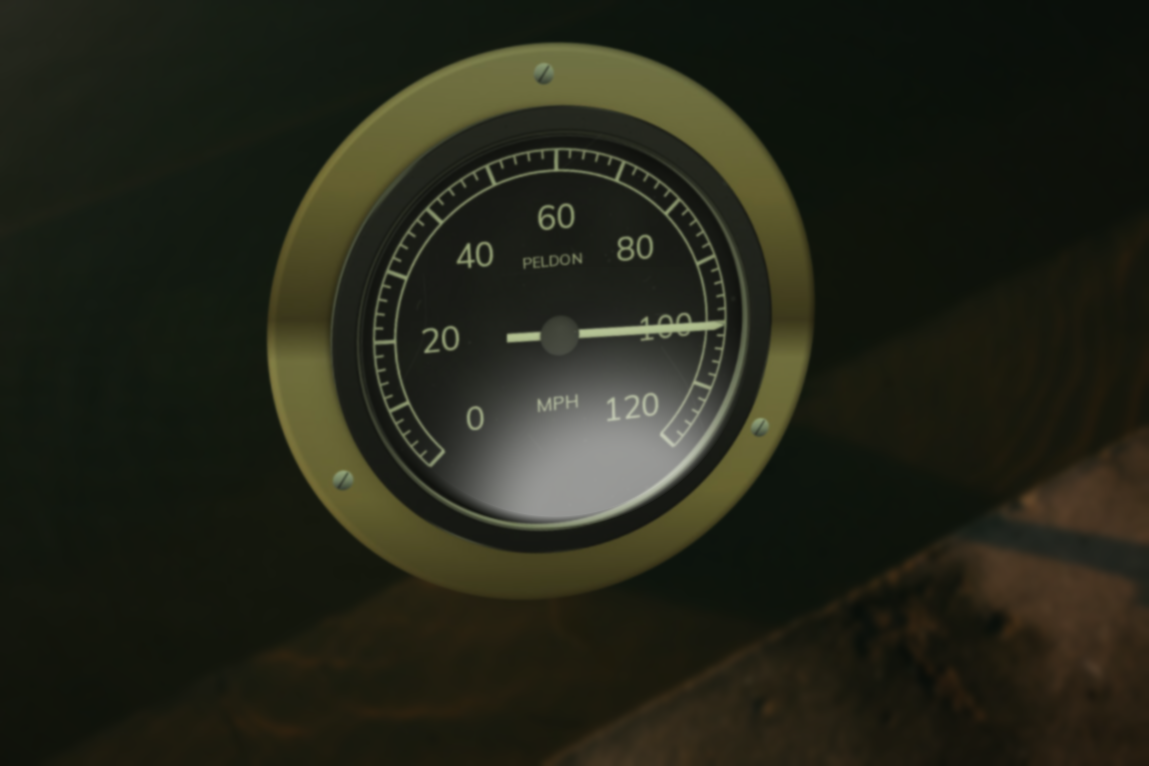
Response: **100** mph
